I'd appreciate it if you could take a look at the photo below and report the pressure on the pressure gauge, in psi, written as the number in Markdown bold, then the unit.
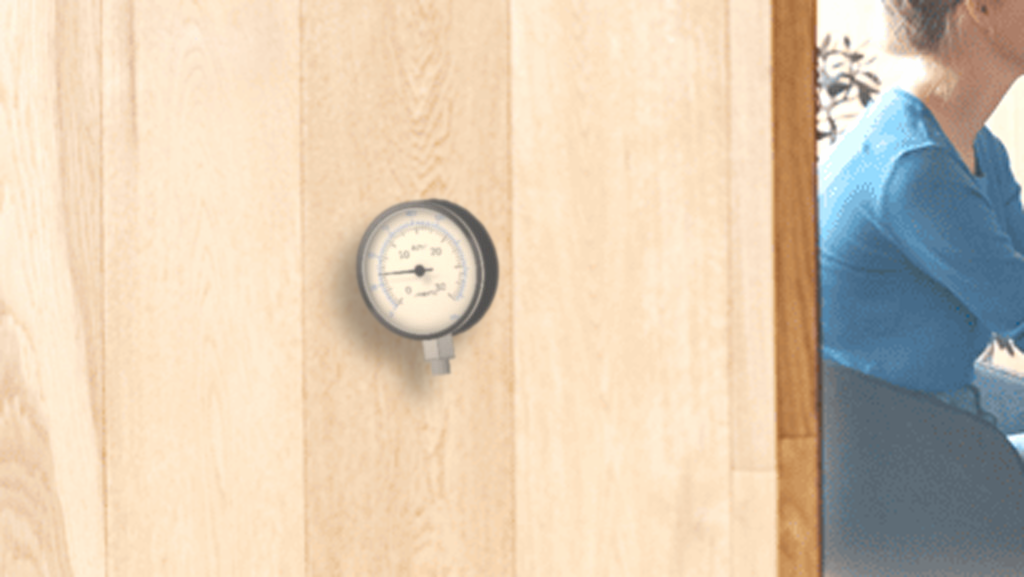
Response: **5** psi
